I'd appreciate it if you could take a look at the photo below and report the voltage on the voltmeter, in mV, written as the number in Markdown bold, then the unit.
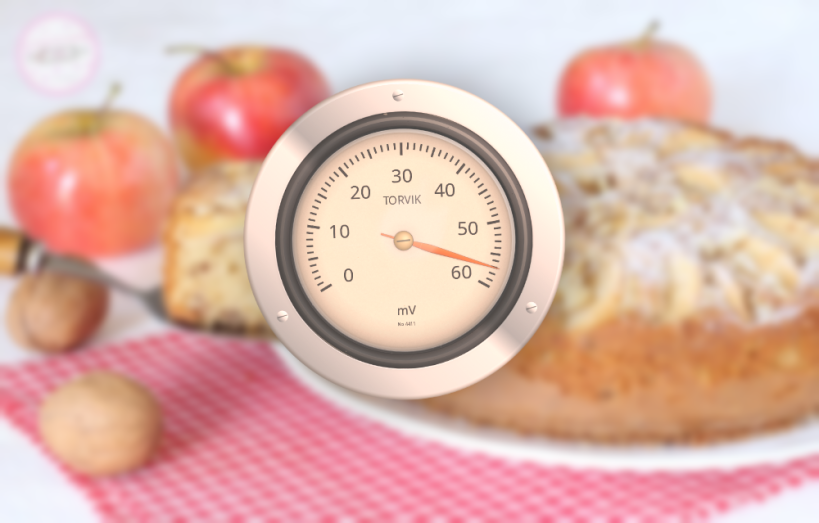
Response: **57** mV
